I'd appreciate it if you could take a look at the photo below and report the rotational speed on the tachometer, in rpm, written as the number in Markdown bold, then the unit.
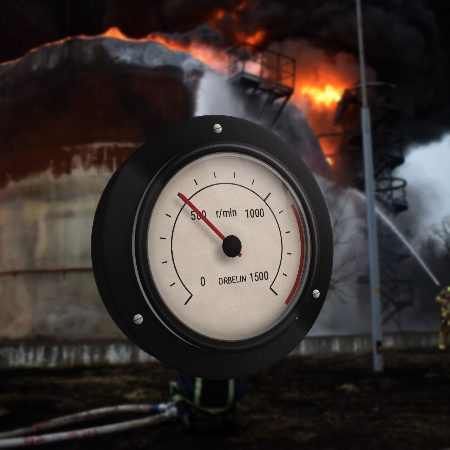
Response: **500** rpm
